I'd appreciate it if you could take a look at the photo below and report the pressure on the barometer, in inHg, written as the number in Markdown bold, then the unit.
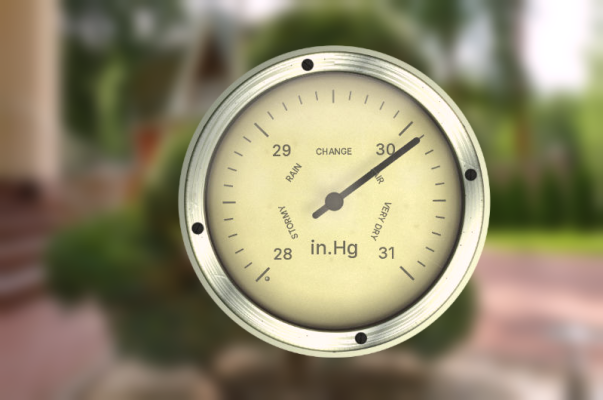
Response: **30.1** inHg
